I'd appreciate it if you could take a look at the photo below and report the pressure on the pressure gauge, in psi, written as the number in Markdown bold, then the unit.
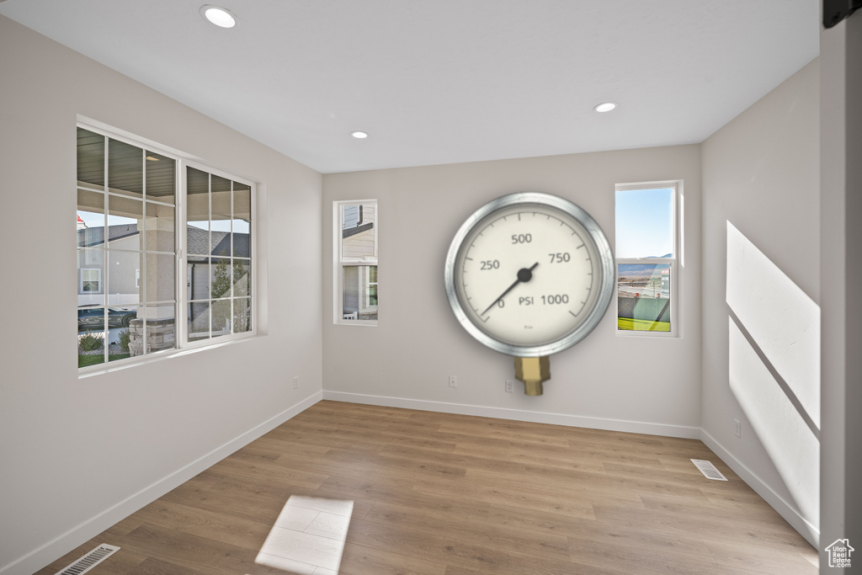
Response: **25** psi
